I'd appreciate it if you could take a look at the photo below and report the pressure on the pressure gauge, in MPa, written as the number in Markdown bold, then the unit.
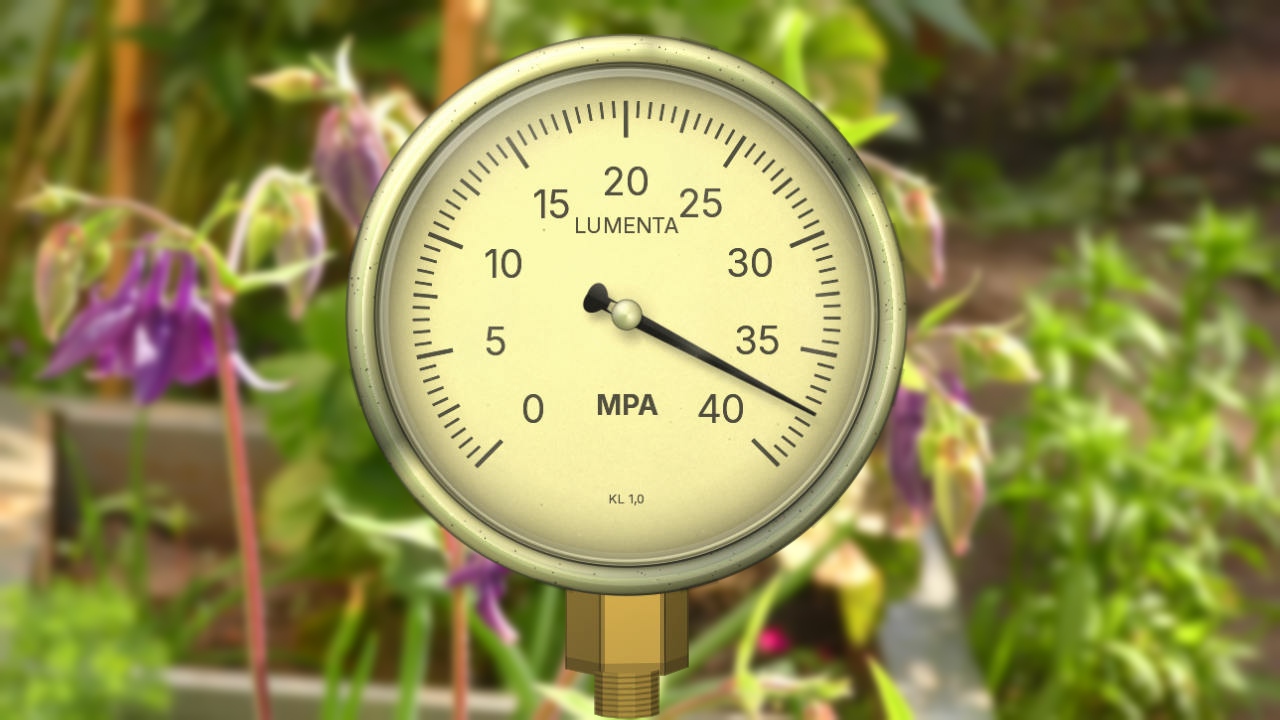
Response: **37.5** MPa
